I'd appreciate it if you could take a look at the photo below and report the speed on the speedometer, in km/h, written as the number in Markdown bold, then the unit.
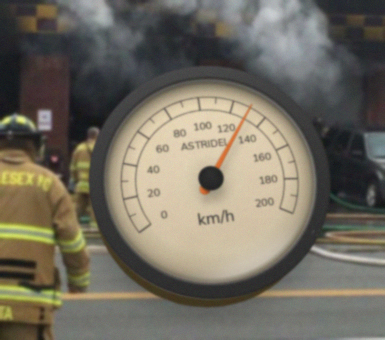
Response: **130** km/h
